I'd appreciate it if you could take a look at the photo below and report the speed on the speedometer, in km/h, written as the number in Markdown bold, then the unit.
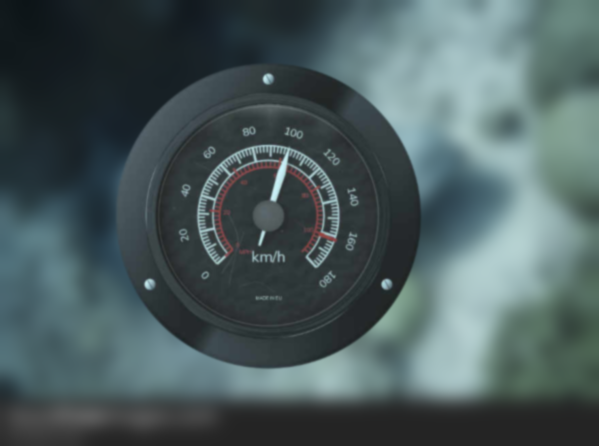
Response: **100** km/h
